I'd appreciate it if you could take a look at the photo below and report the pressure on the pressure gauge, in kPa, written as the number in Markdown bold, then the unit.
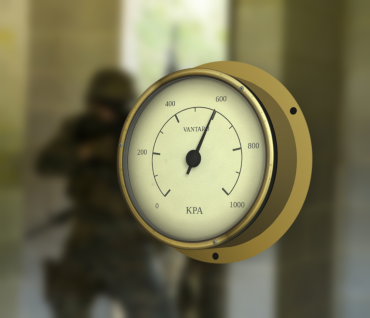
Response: **600** kPa
